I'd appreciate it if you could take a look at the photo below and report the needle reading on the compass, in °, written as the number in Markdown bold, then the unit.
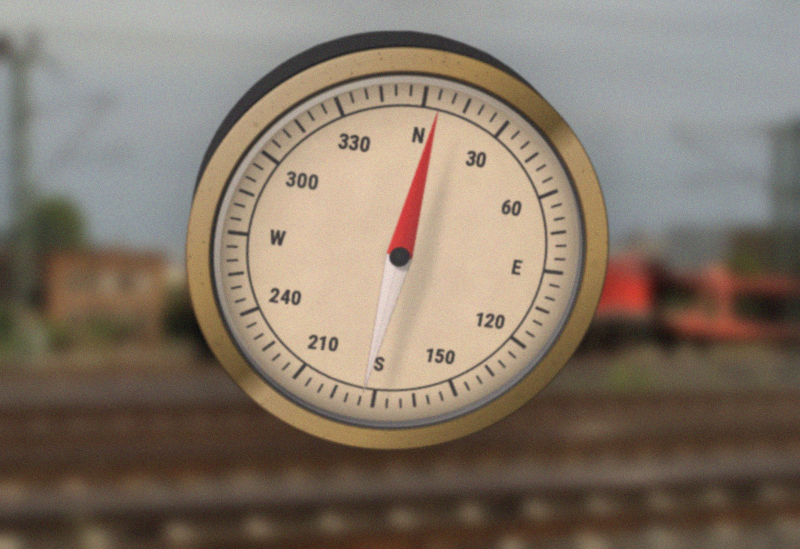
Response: **5** °
